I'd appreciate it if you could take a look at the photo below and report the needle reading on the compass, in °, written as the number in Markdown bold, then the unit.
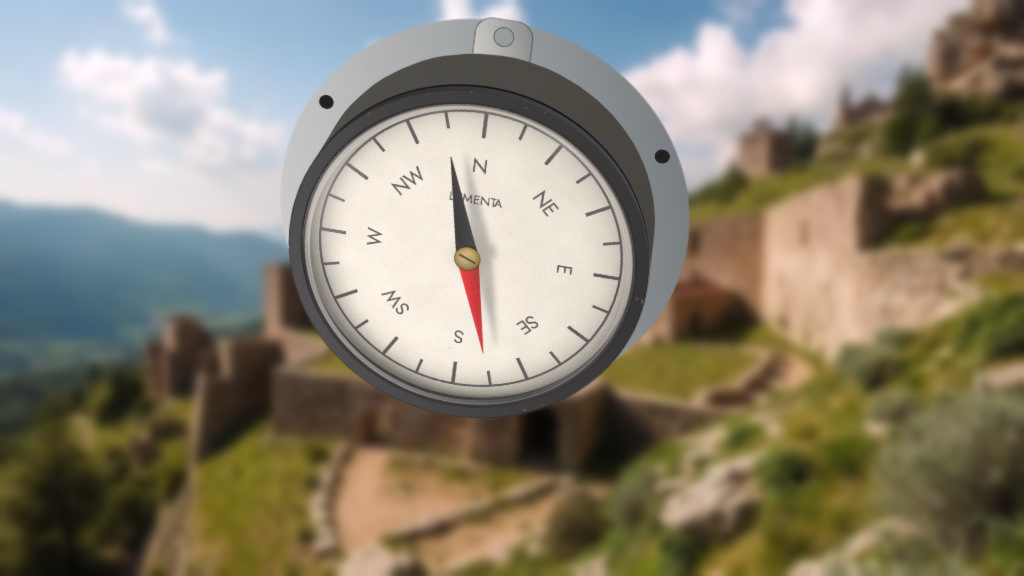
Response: **165** °
